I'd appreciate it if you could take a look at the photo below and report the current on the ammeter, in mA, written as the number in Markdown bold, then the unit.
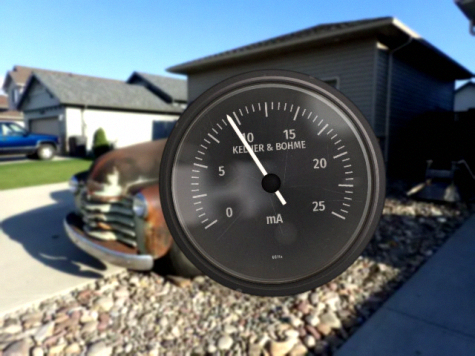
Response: **9.5** mA
